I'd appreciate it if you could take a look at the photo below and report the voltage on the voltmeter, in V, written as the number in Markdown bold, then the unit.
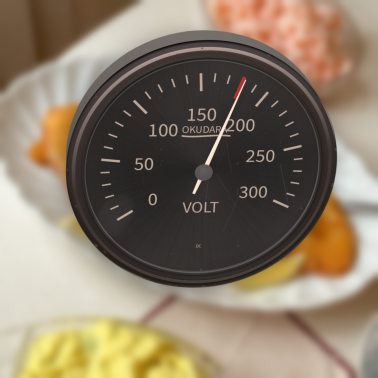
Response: **180** V
